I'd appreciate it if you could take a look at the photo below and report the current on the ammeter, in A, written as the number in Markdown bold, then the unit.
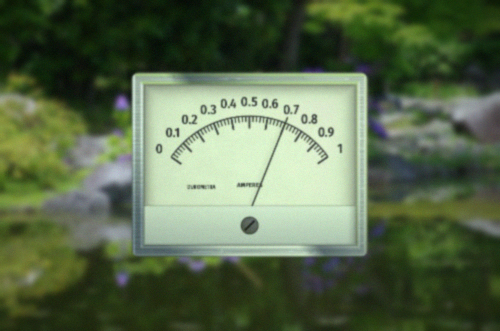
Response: **0.7** A
